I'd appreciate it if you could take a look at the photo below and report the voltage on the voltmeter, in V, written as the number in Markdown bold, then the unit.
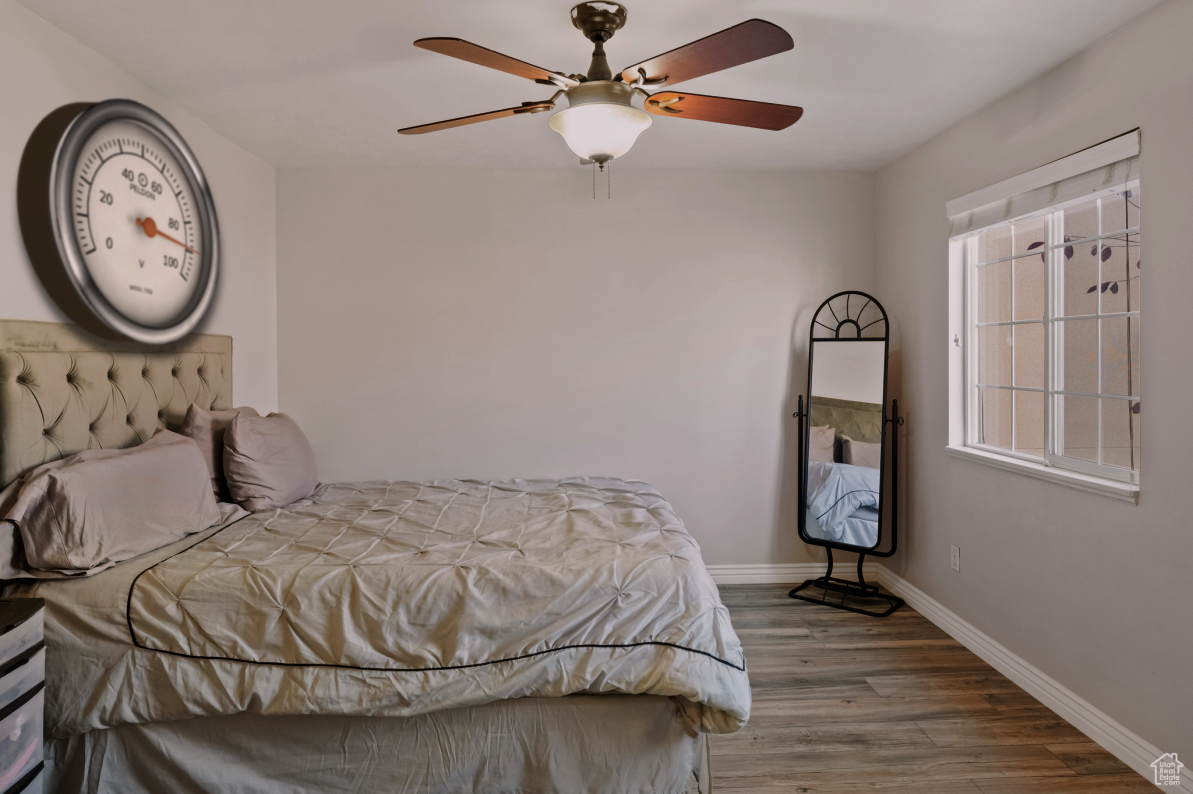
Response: **90** V
